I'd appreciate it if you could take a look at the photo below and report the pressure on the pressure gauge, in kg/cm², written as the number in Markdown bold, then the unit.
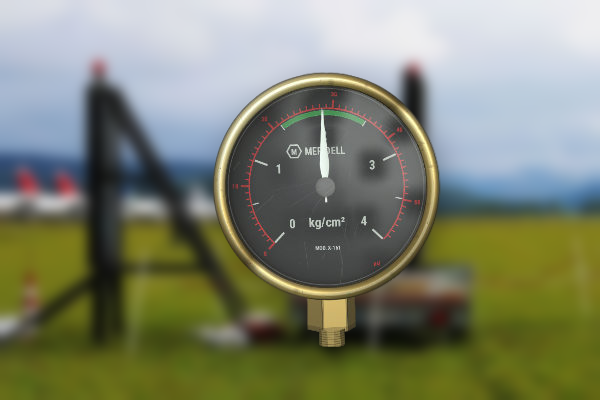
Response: **2** kg/cm²
